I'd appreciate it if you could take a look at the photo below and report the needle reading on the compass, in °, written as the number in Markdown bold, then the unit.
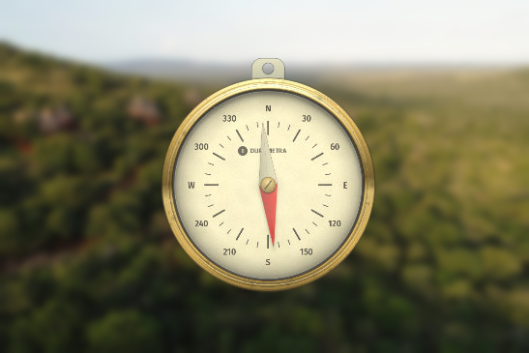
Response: **175** °
